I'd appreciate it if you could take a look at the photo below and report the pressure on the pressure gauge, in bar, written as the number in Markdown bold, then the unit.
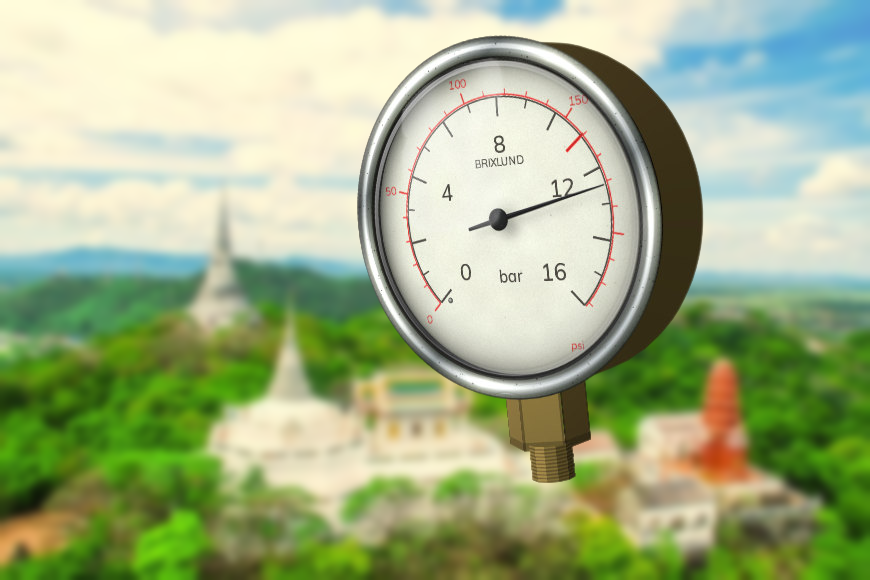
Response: **12.5** bar
